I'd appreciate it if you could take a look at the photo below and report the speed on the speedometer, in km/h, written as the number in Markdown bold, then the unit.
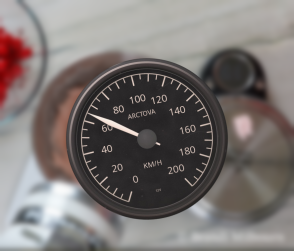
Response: **65** km/h
